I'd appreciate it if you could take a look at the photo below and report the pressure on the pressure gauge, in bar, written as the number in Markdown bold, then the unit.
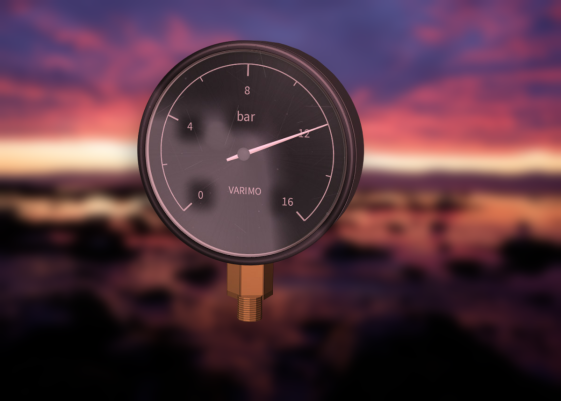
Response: **12** bar
